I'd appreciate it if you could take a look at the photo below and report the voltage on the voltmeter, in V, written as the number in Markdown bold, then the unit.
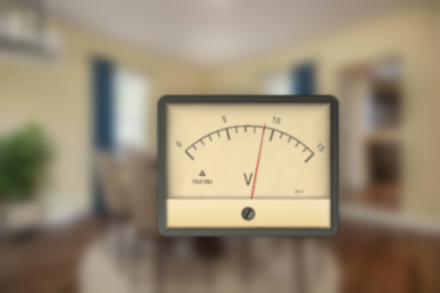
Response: **9** V
